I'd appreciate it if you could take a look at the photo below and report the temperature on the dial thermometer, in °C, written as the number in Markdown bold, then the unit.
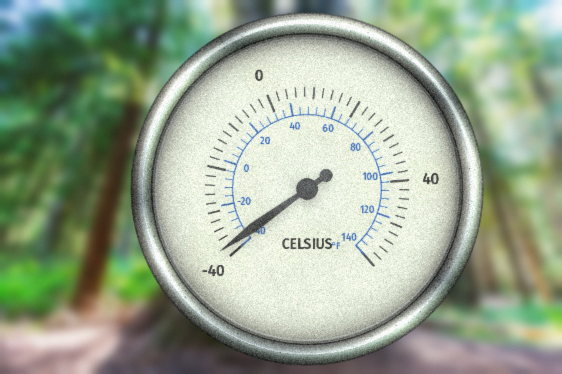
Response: **-38** °C
